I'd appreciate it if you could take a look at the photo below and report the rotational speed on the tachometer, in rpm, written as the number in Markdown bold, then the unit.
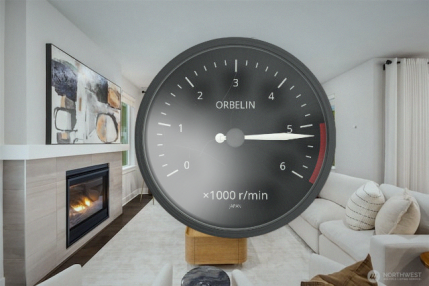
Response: **5200** rpm
